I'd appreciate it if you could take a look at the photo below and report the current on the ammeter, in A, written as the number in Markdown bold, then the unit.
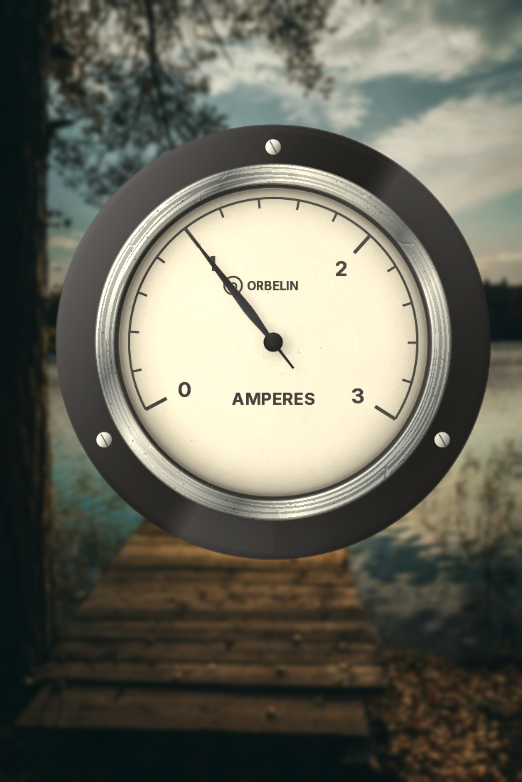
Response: **1** A
